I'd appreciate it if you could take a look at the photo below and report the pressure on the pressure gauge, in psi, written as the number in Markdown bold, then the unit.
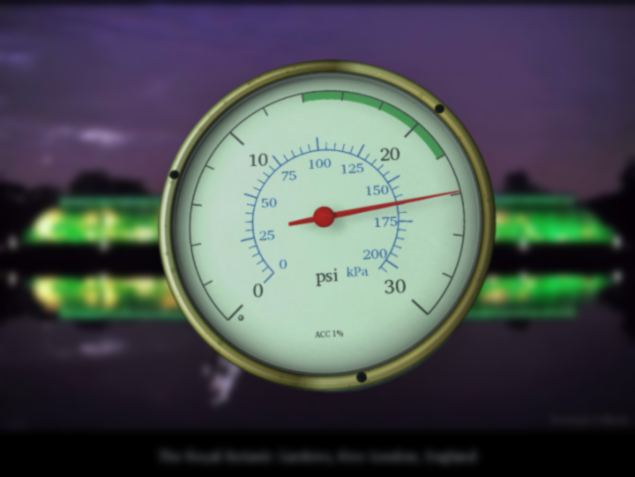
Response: **24** psi
